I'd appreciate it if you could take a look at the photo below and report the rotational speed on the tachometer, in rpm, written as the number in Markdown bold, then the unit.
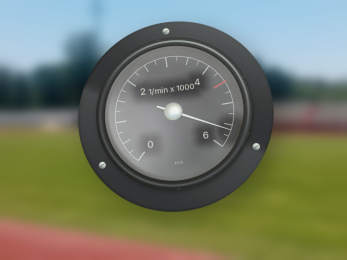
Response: **5625** rpm
